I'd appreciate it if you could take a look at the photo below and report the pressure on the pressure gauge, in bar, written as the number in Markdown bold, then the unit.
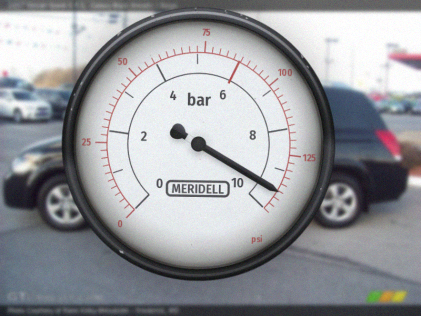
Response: **9.5** bar
